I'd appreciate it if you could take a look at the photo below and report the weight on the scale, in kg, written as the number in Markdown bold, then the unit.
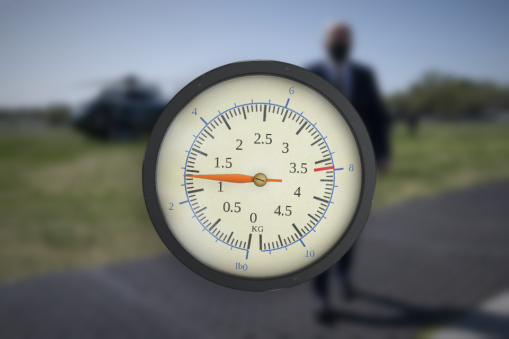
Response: **1.2** kg
